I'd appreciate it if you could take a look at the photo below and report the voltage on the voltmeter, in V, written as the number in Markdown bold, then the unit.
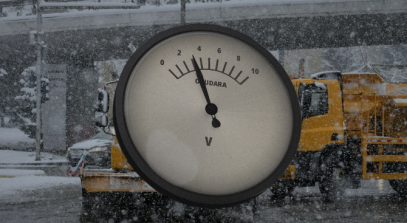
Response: **3** V
